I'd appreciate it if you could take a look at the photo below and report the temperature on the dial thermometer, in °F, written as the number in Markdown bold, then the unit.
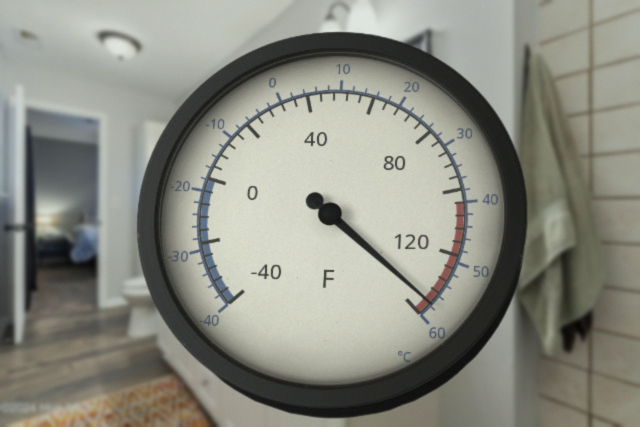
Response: **136** °F
